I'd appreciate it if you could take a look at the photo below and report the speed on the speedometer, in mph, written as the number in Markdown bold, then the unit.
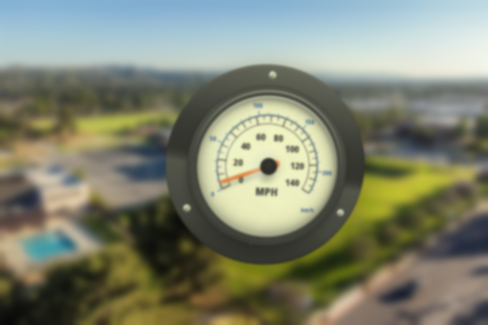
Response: **5** mph
